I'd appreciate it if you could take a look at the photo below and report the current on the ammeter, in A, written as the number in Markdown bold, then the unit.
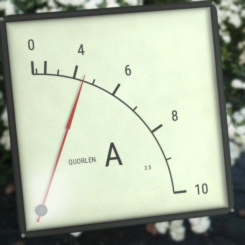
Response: **4.5** A
